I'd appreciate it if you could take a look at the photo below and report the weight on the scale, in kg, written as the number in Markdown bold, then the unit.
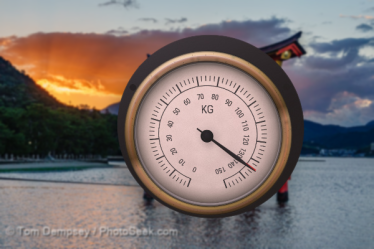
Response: **134** kg
